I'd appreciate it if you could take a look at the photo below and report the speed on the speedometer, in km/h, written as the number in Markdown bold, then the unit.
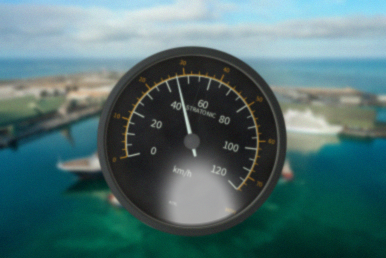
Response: **45** km/h
